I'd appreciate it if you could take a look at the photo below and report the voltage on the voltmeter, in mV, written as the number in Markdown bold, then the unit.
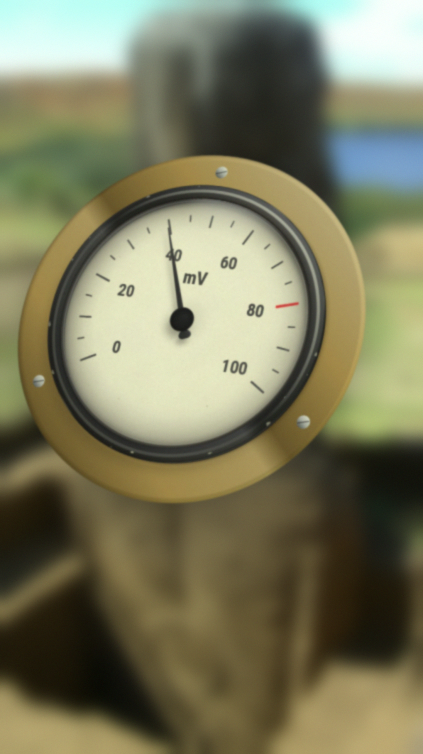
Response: **40** mV
